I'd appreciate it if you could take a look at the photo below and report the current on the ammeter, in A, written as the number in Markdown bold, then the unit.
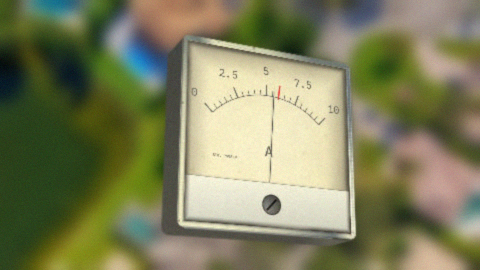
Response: **5.5** A
